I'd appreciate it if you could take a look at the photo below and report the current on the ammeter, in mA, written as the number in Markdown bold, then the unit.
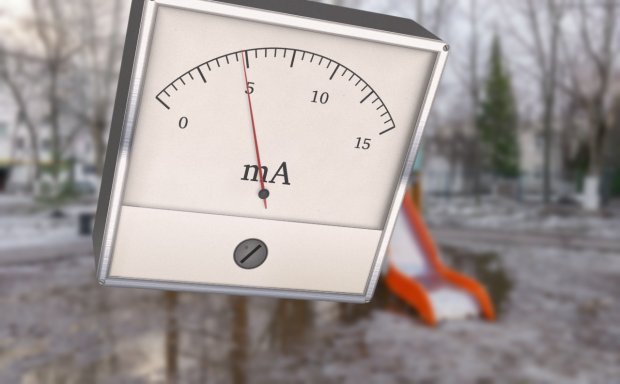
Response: **4.75** mA
